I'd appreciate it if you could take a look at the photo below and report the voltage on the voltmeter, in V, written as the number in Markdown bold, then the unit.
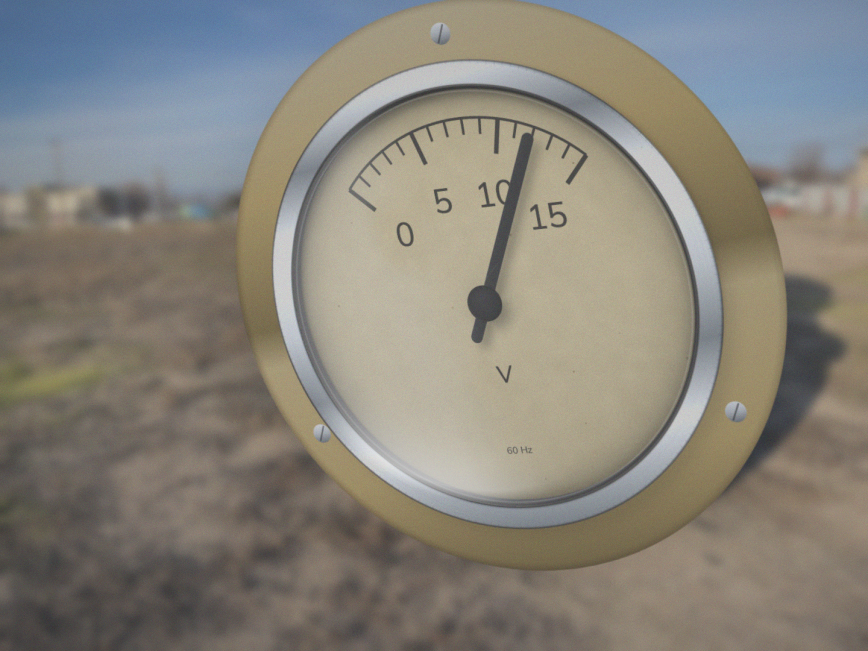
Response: **12** V
